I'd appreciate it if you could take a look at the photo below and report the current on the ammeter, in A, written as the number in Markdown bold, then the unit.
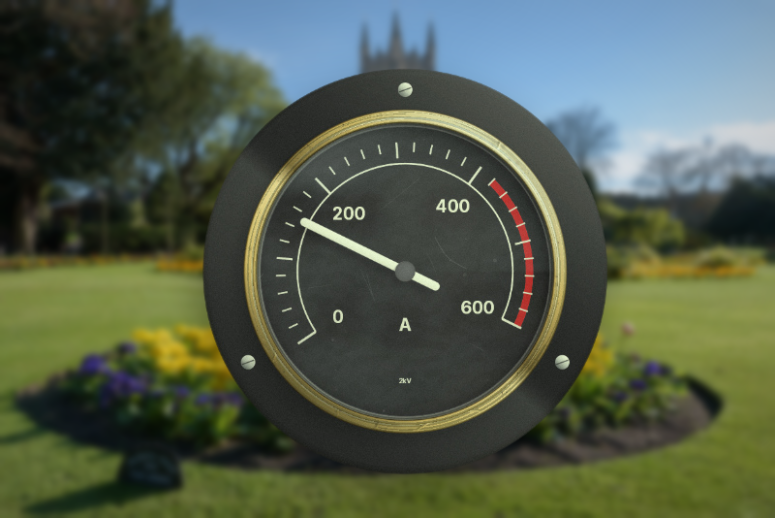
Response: **150** A
